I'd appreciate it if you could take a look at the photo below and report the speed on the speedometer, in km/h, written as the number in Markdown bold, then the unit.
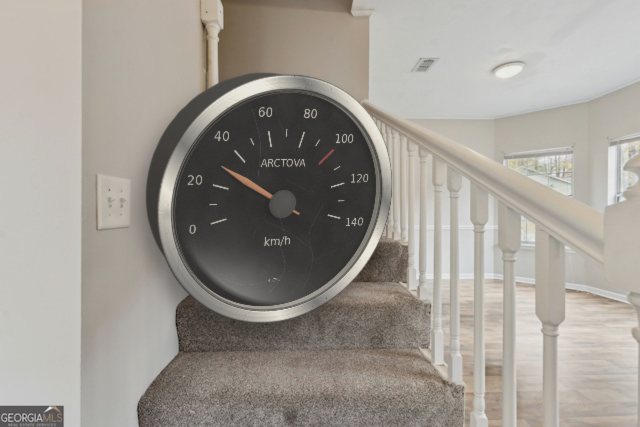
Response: **30** km/h
